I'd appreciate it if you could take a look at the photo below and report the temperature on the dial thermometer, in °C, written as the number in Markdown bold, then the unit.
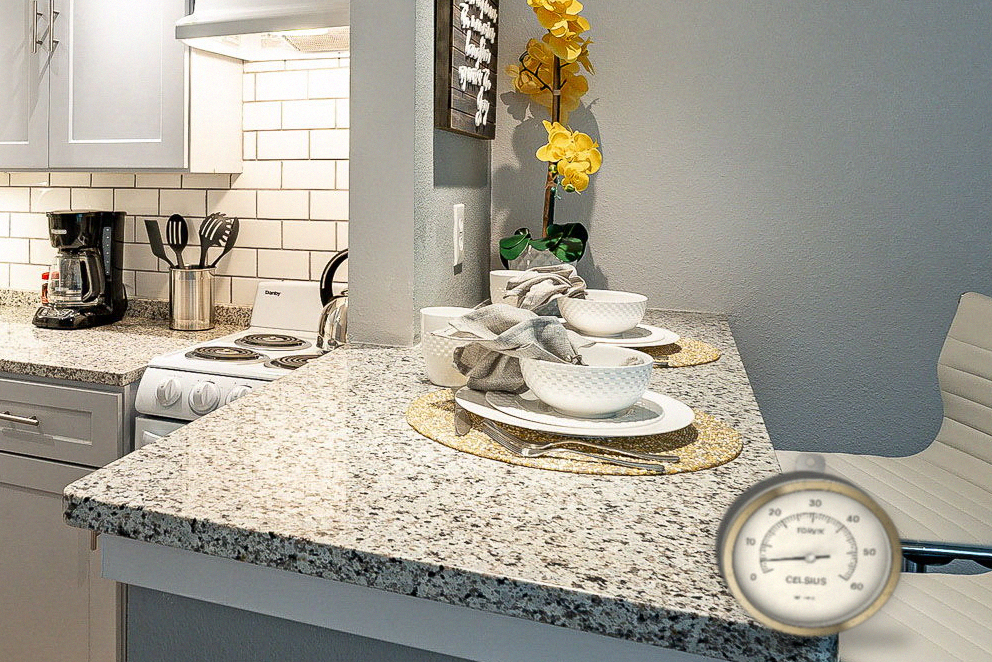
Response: **5** °C
